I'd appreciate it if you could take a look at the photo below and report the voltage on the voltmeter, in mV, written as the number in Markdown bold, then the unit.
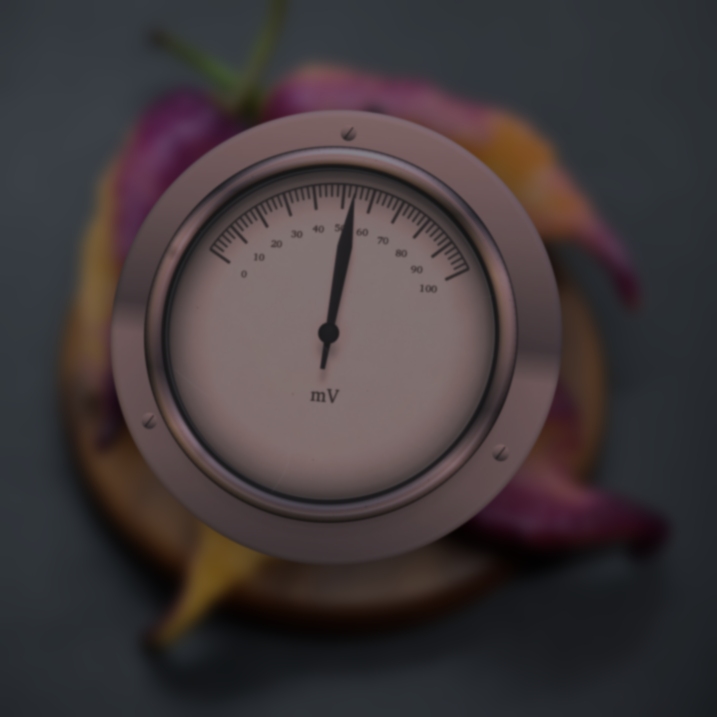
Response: **54** mV
